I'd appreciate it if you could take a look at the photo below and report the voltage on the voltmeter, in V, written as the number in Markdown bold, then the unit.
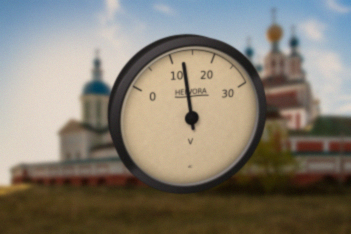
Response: **12.5** V
